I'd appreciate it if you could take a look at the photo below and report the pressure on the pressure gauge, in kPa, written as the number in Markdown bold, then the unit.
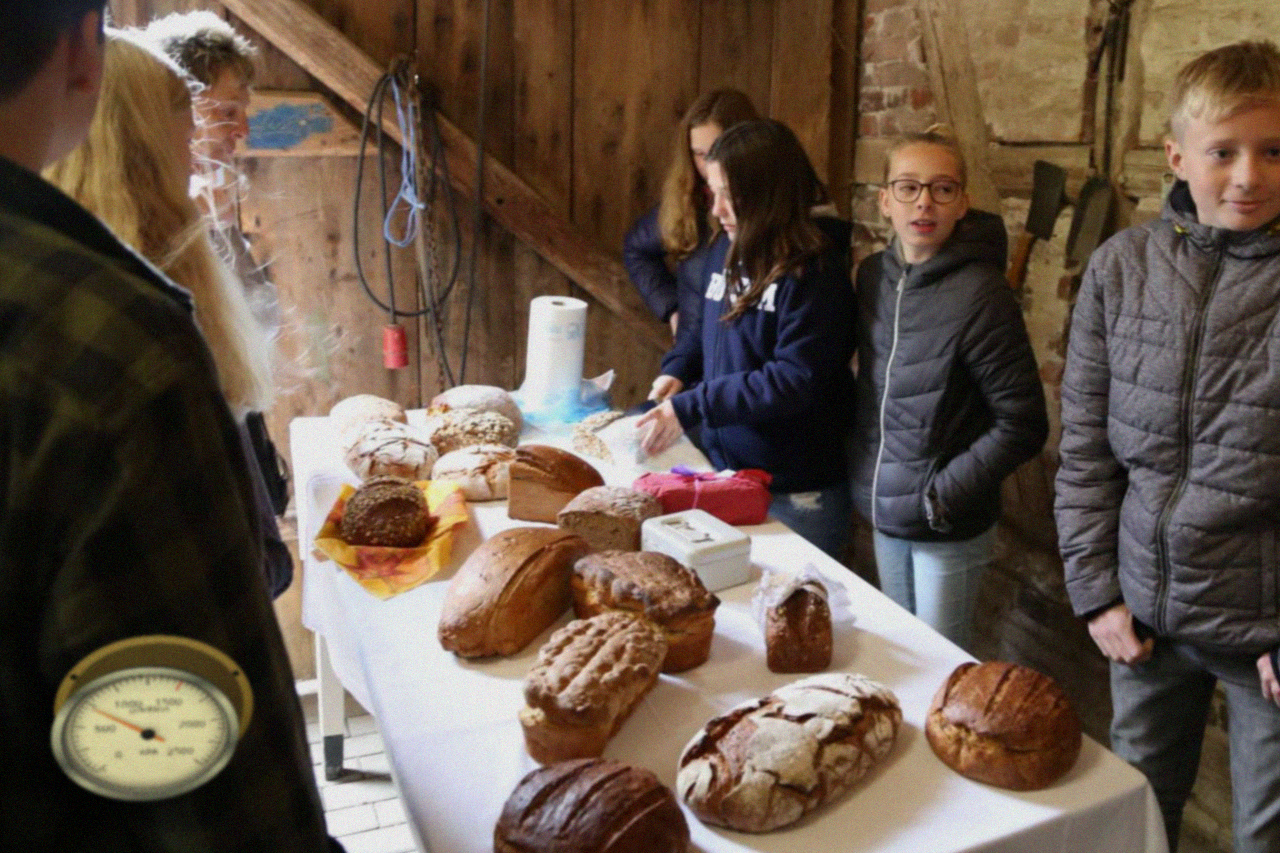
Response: **750** kPa
